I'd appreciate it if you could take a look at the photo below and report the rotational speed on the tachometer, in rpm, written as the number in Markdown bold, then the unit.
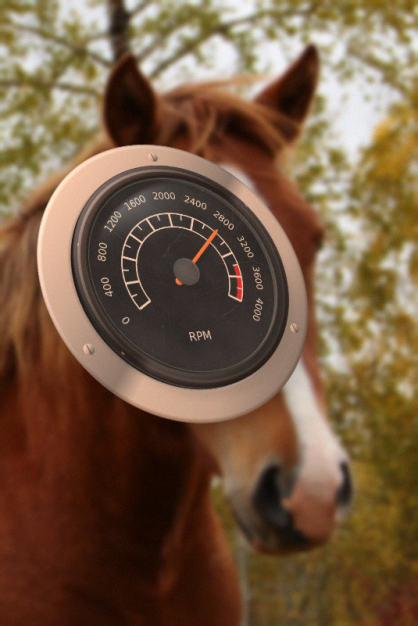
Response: **2800** rpm
